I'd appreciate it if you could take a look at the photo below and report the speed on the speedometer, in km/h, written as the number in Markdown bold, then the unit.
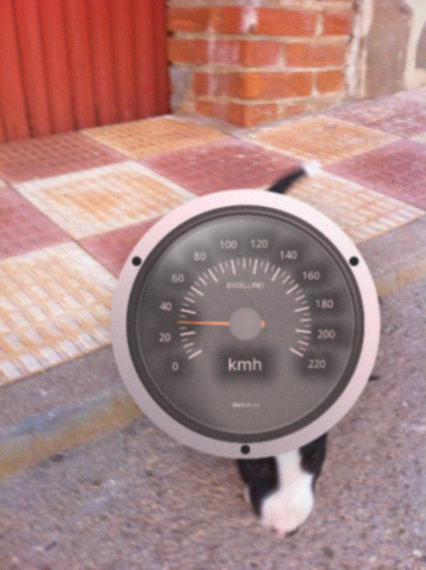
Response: **30** km/h
